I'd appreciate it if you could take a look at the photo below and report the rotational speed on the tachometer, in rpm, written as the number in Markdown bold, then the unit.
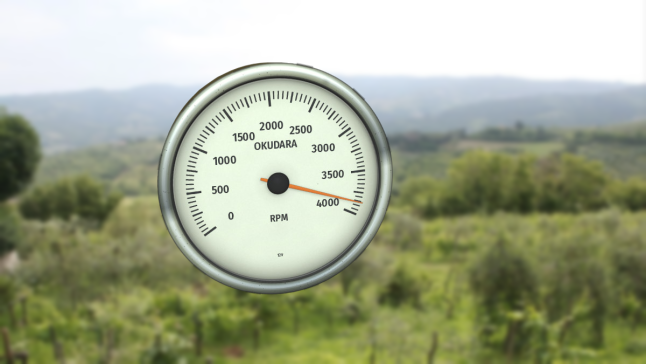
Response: **3850** rpm
